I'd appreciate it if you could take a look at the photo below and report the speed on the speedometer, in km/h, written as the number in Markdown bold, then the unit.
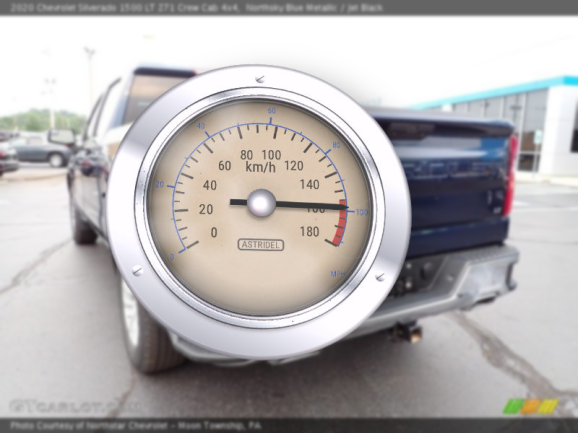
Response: **160** km/h
